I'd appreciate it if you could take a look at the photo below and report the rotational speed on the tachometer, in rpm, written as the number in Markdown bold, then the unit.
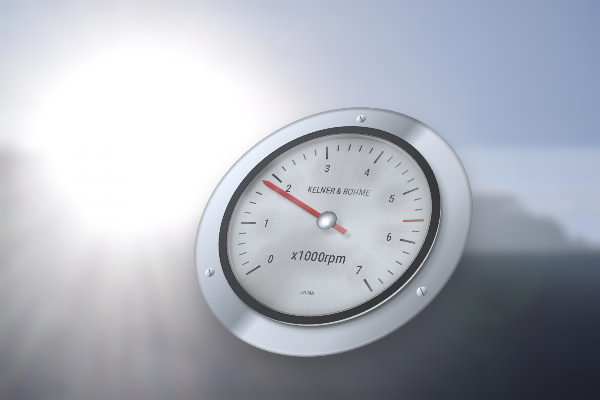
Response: **1800** rpm
